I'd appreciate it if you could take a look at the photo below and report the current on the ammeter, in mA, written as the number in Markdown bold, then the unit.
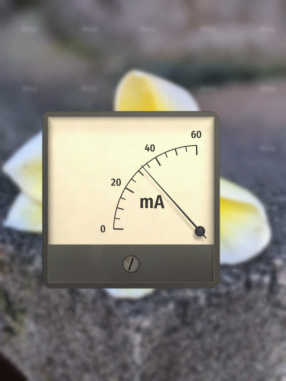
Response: **32.5** mA
